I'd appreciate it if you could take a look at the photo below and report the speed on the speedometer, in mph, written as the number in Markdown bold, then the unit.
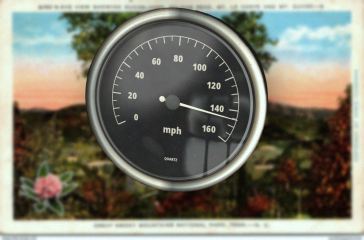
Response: **145** mph
